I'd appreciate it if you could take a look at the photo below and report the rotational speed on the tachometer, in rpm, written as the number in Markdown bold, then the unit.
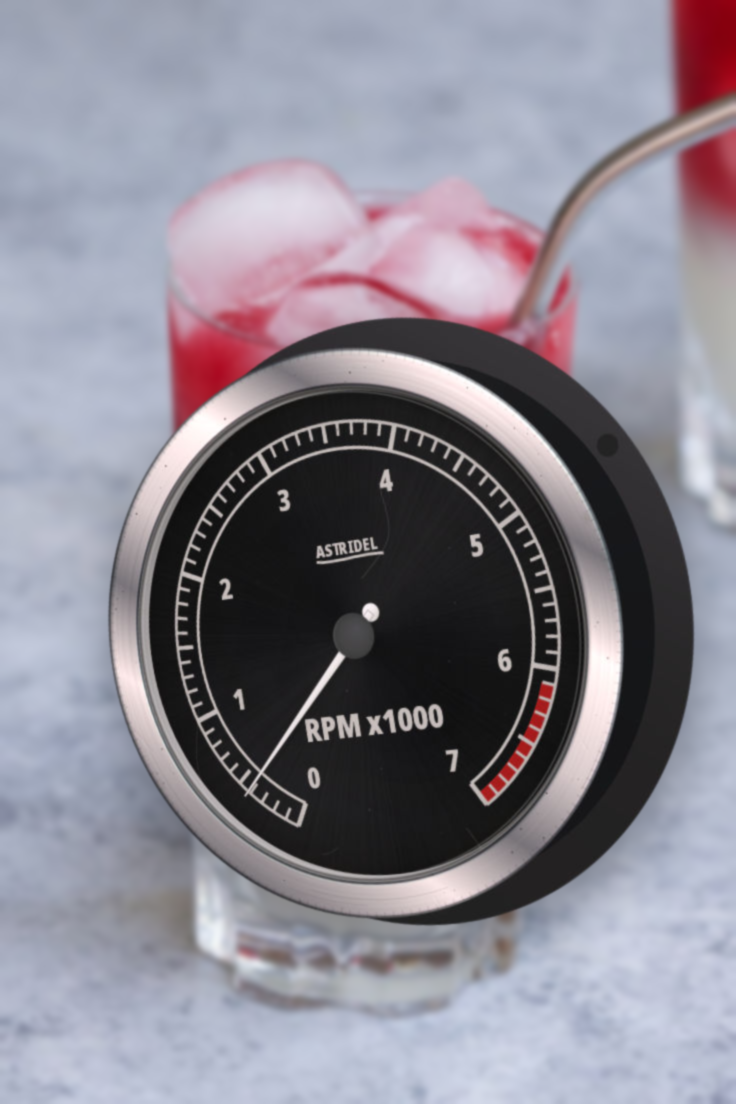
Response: **400** rpm
